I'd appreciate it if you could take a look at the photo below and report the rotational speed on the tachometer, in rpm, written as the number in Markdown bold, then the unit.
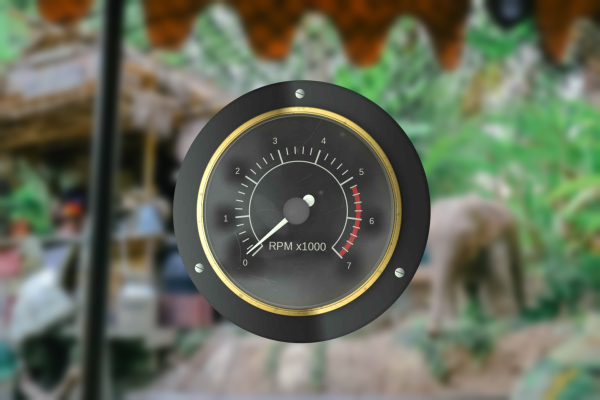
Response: **100** rpm
